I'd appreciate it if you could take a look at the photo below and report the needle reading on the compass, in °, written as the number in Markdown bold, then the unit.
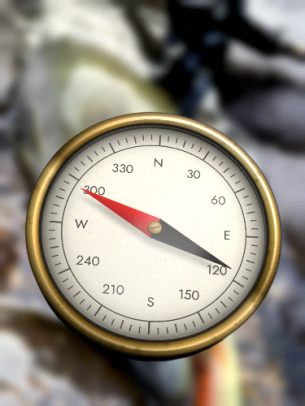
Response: **295** °
